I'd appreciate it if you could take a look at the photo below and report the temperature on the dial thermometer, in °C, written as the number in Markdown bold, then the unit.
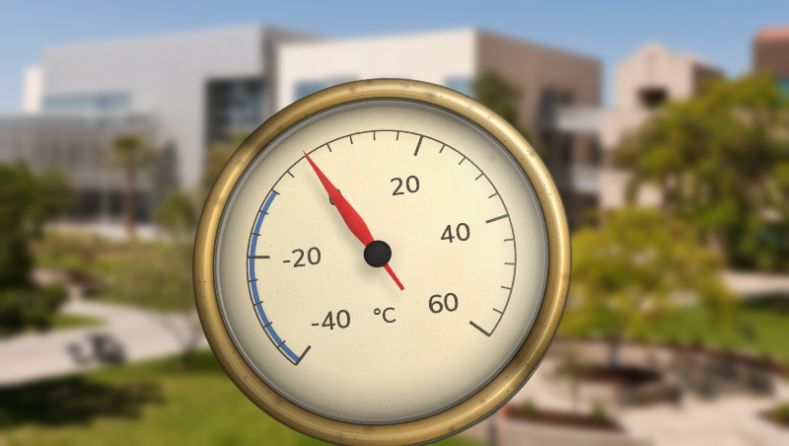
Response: **0** °C
